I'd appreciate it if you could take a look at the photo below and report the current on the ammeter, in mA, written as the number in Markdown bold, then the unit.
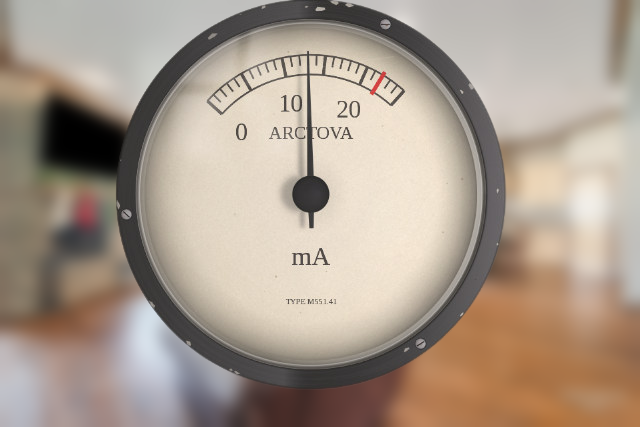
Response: **13** mA
